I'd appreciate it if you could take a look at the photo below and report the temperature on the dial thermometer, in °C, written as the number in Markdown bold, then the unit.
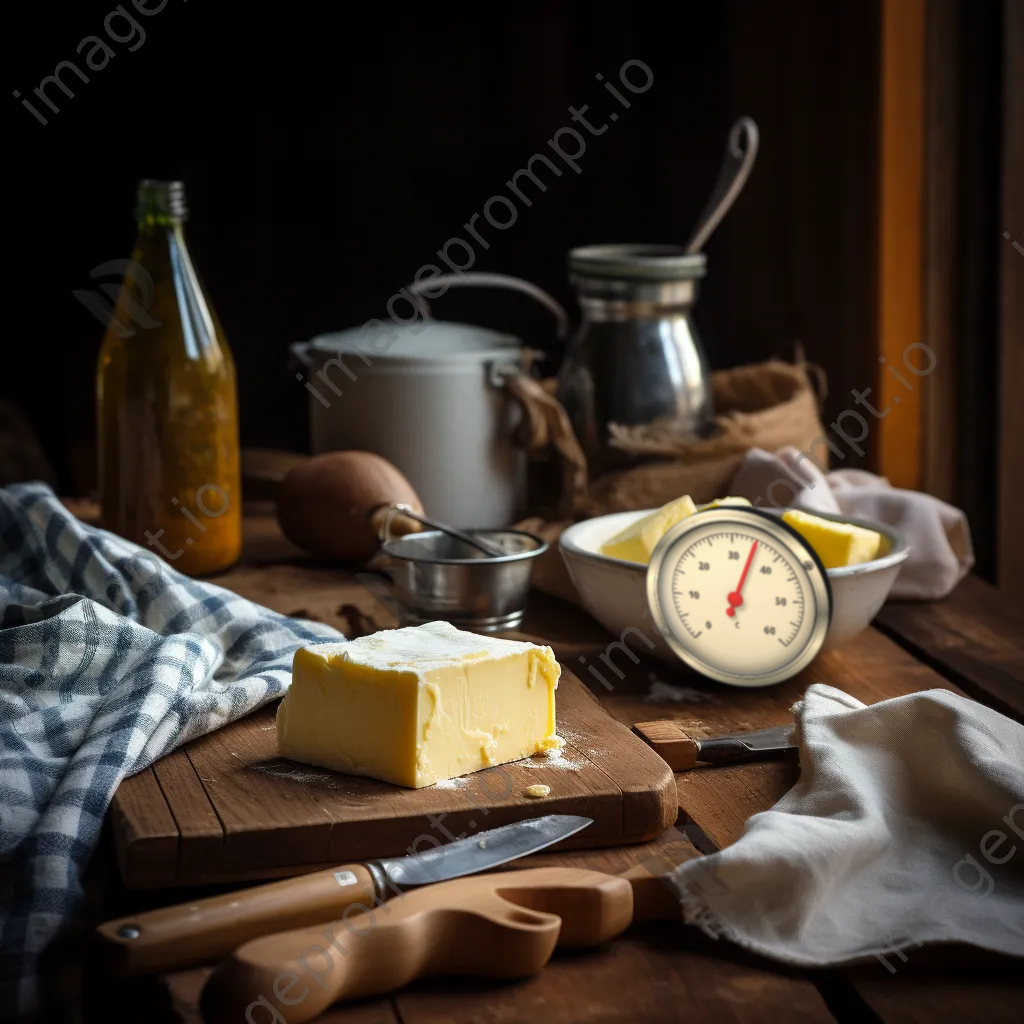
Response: **35** °C
